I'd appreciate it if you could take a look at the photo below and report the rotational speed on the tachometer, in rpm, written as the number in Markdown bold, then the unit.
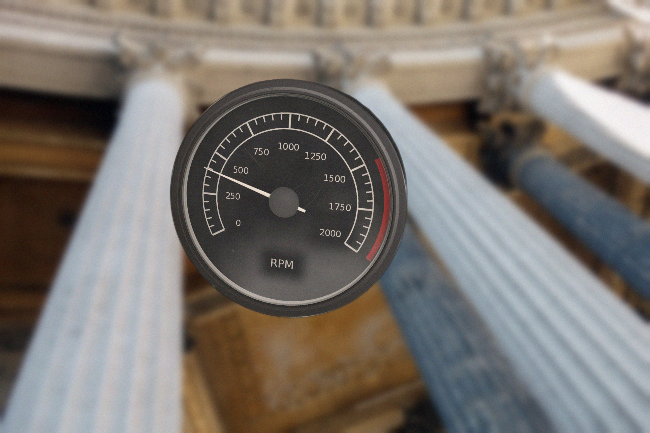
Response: **400** rpm
